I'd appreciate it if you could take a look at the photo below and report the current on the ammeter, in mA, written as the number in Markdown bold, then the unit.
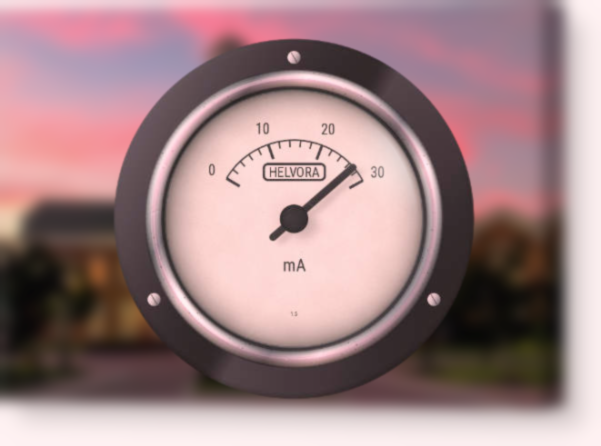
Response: **27** mA
